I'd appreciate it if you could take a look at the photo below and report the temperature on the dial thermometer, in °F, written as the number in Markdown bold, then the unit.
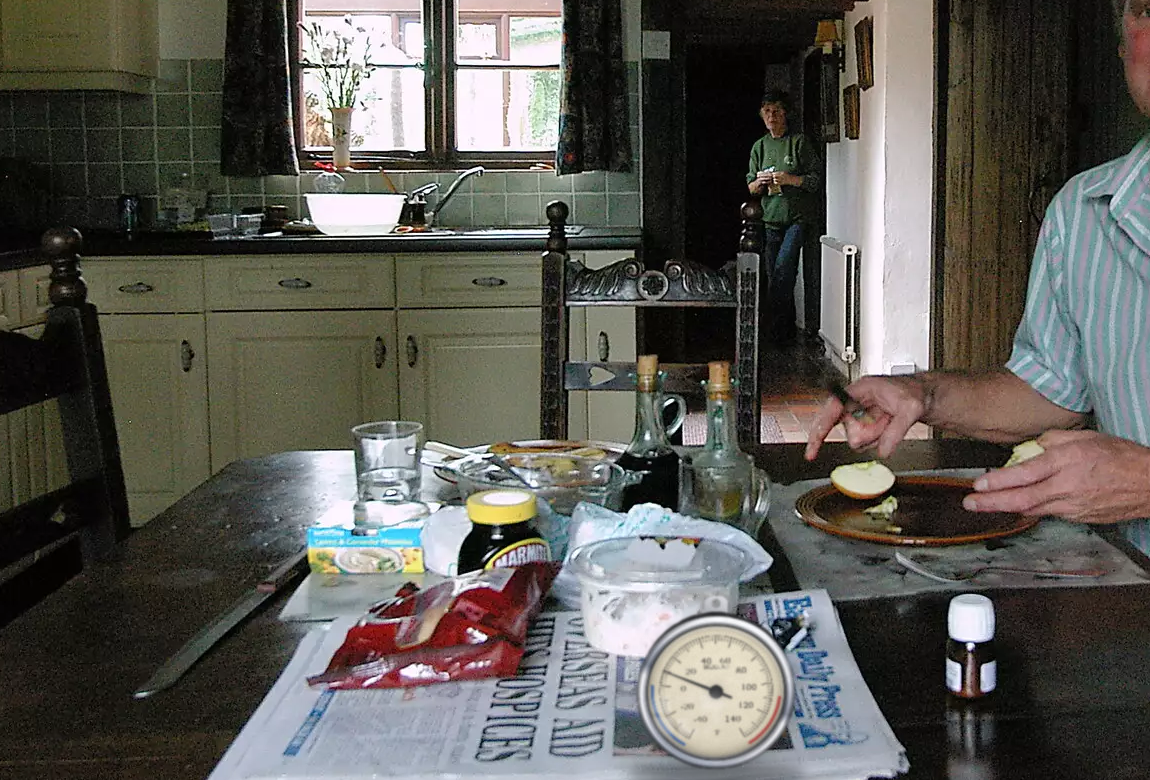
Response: **10** °F
